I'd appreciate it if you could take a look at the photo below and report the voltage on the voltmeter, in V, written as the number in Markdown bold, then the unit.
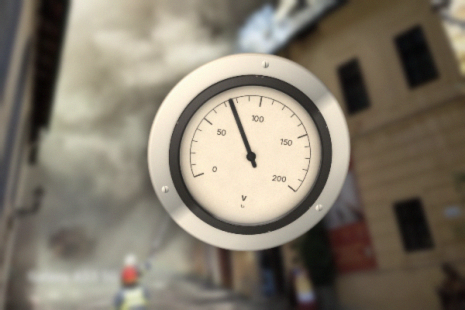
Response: **75** V
